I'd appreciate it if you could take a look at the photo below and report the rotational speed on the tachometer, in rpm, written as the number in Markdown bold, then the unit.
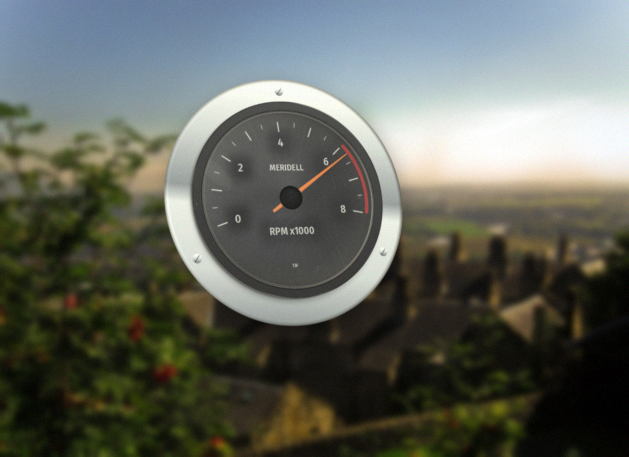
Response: **6250** rpm
